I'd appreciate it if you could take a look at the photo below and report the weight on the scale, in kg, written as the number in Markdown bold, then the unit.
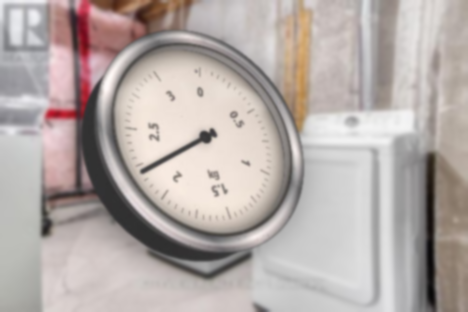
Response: **2.2** kg
